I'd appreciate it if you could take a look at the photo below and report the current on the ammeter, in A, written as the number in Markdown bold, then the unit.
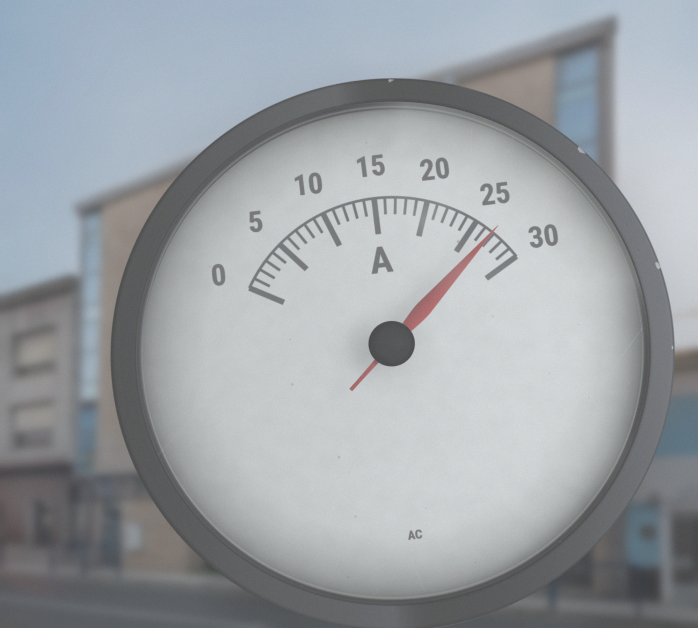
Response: **27** A
